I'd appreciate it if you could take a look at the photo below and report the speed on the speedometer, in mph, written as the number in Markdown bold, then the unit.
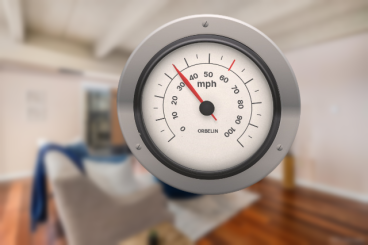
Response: **35** mph
